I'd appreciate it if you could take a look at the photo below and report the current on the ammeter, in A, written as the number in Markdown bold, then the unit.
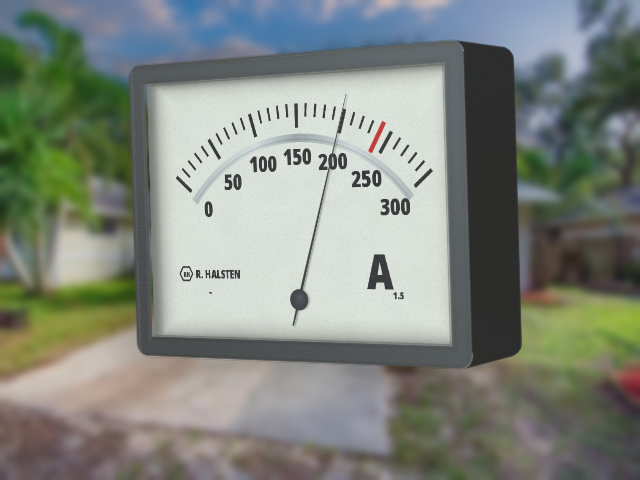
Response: **200** A
